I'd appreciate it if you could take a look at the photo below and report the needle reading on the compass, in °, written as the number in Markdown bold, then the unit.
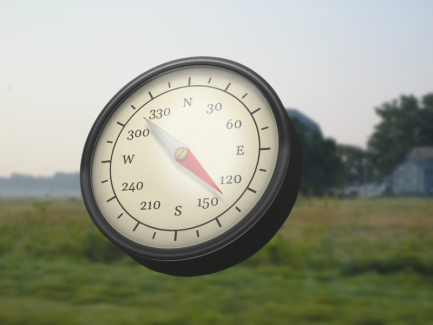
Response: **135** °
